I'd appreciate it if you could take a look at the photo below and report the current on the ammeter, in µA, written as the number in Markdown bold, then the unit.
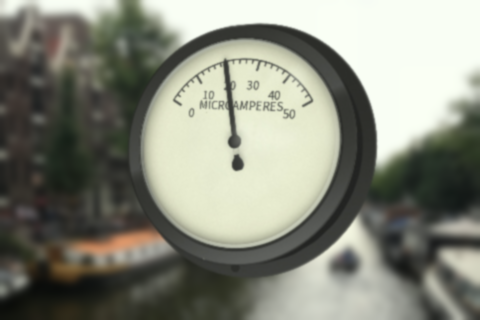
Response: **20** µA
